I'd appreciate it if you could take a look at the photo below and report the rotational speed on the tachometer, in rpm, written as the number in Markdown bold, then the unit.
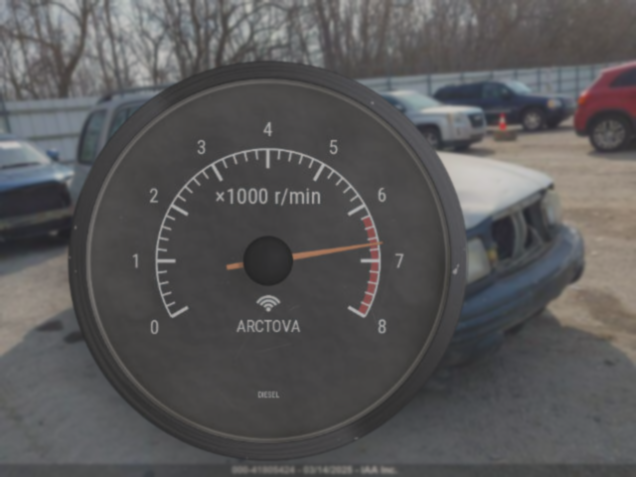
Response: **6700** rpm
